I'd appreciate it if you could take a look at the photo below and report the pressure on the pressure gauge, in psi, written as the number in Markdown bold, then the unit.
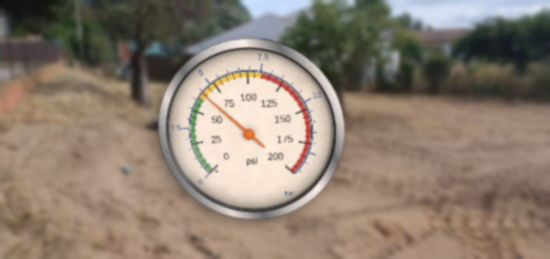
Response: **65** psi
